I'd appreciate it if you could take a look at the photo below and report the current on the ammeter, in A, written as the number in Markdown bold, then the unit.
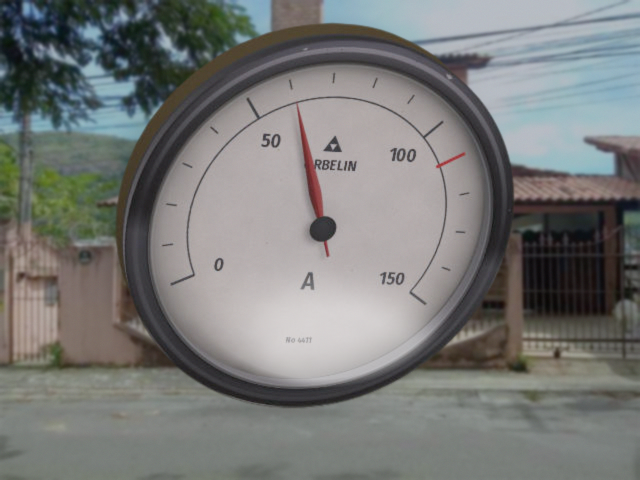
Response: **60** A
